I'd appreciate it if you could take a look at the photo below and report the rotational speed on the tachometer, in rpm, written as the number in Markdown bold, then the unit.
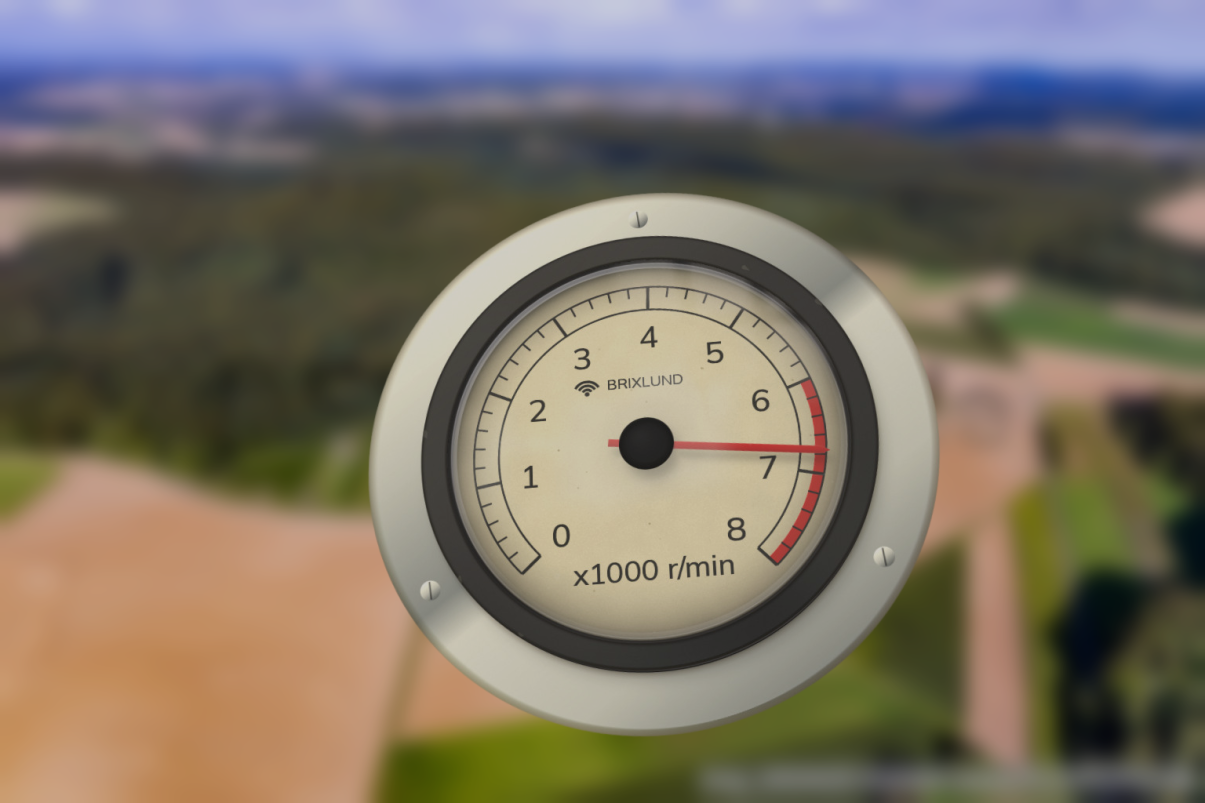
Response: **6800** rpm
